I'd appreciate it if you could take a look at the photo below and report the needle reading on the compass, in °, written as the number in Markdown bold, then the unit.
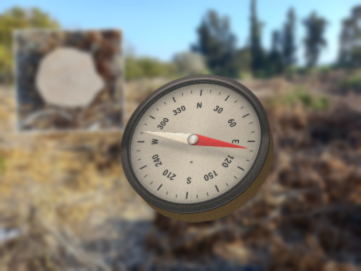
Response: **100** °
